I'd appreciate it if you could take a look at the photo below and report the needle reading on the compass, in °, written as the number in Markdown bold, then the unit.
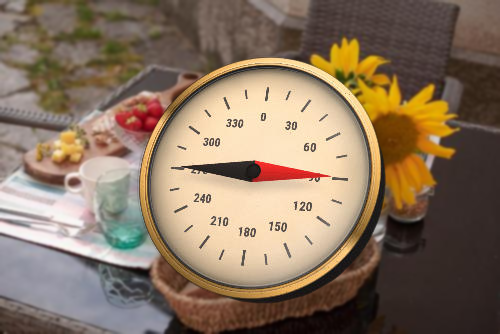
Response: **90** °
